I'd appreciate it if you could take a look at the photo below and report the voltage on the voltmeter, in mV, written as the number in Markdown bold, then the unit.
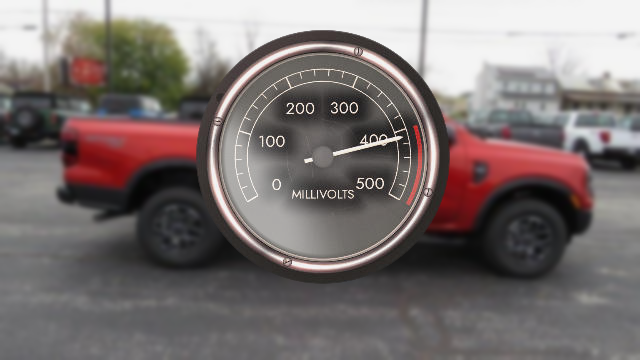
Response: **410** mV
